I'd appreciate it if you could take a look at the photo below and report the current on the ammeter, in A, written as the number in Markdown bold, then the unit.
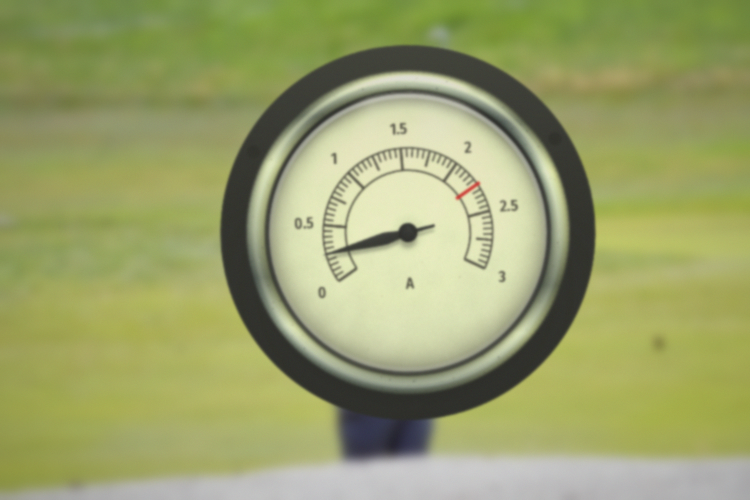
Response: **0.25** A
